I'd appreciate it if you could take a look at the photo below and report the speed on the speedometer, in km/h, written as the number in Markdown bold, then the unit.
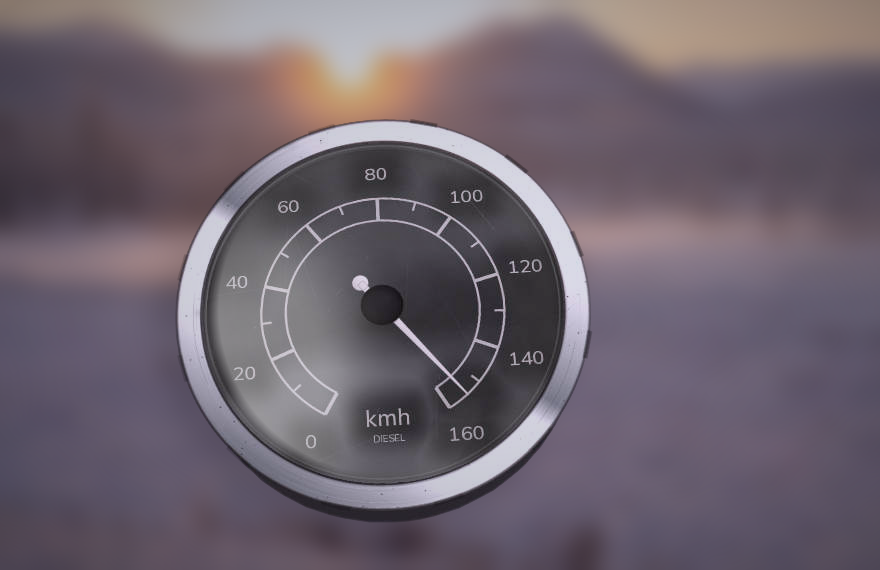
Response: **155** km/h
